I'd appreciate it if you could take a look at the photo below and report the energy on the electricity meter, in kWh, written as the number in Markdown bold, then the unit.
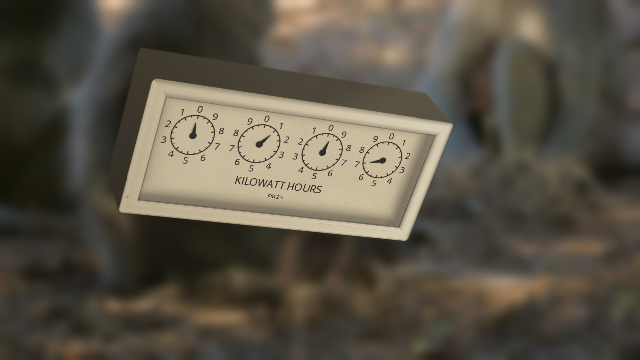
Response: **97** kWh
